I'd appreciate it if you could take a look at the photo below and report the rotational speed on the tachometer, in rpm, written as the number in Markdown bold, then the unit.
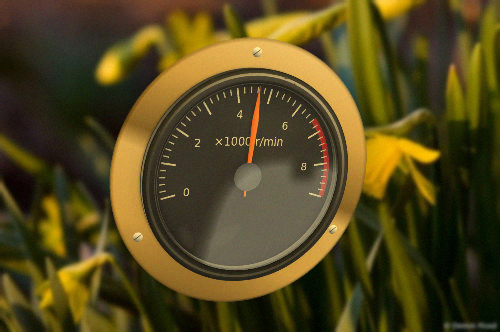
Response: **4600** rpm
